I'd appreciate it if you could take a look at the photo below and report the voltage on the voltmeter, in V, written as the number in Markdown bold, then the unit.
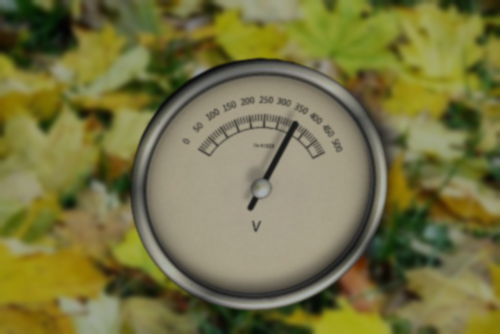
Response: **350** V
